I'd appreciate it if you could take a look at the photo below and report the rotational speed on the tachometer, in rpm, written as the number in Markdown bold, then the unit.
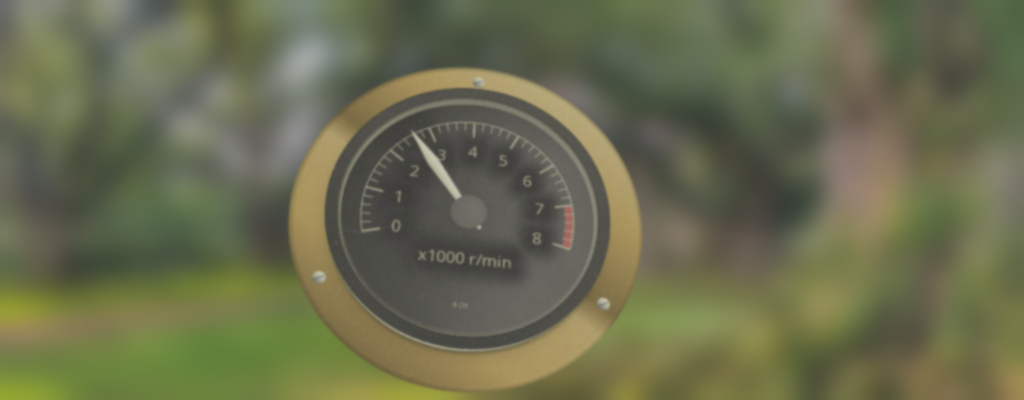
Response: **2600** rpm
